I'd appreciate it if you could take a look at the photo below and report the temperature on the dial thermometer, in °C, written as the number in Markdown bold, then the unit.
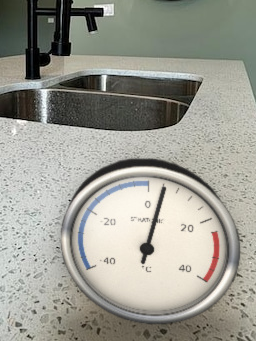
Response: **4** °C
